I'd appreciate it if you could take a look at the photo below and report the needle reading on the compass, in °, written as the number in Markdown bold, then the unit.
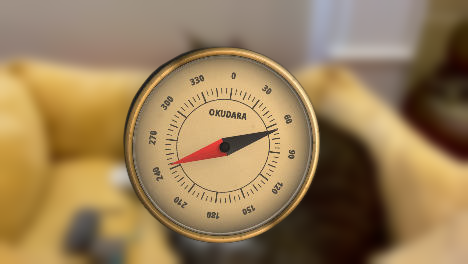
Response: **245** °
